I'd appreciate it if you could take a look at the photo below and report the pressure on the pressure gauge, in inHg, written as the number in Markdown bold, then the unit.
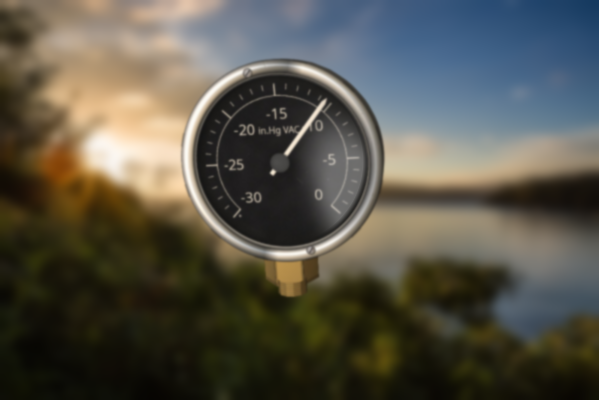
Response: **-10.5** inHg
